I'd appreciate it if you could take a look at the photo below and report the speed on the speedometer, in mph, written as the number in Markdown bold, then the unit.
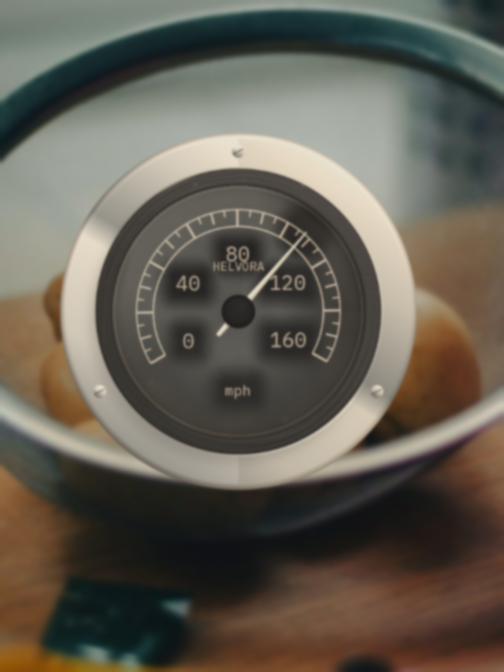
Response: **107.5** mph
